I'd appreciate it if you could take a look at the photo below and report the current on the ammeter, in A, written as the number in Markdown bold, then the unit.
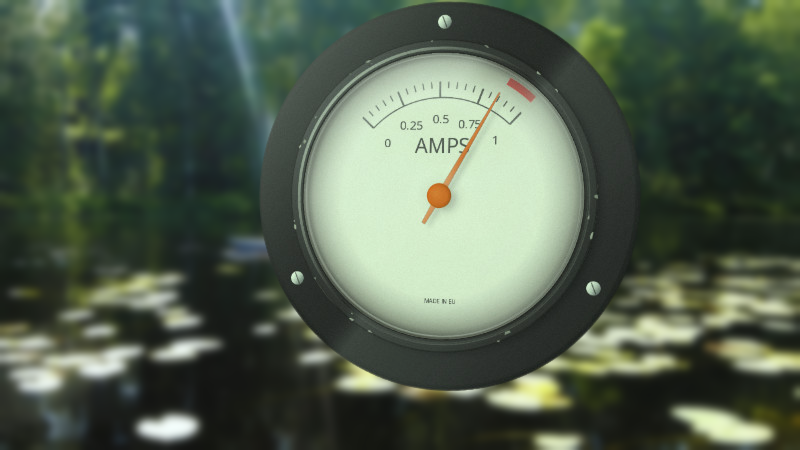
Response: **0.85** A
